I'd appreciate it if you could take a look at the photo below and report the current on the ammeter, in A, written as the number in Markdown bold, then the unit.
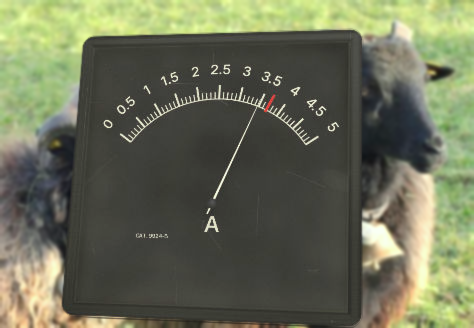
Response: **3.5** A
